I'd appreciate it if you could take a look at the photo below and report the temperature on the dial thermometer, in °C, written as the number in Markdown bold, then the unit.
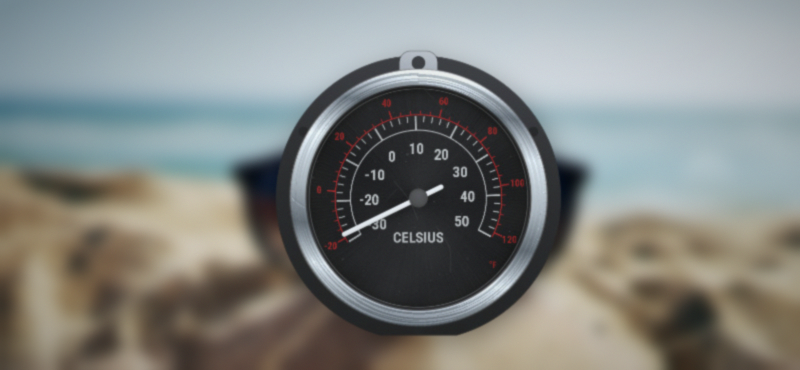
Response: **-28** °C
